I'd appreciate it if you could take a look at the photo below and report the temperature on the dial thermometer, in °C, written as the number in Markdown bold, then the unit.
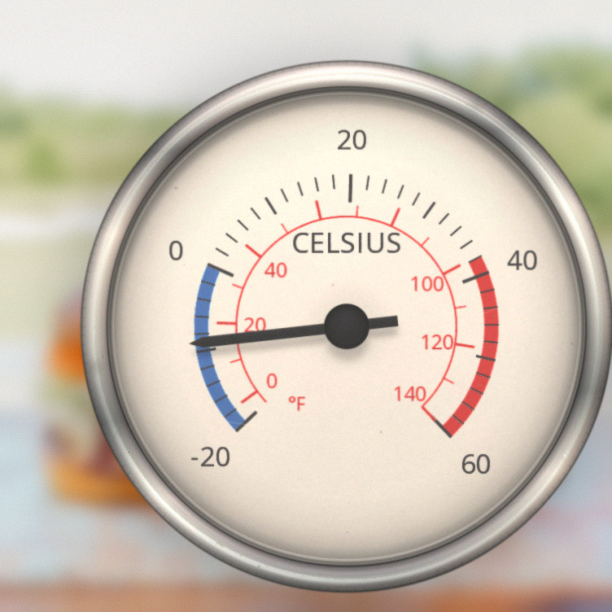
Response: **-9** °C
